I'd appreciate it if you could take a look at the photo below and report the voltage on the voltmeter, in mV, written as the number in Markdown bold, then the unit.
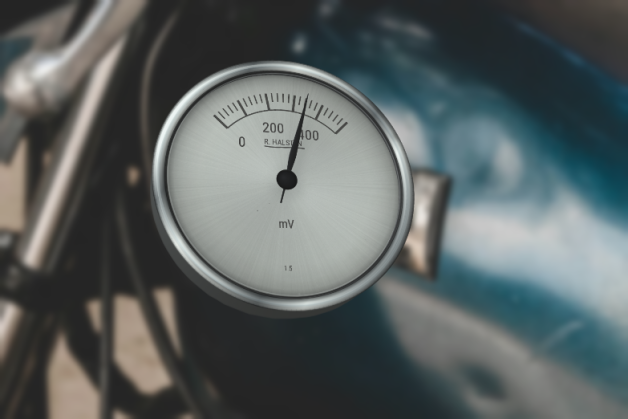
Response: **340** mV
